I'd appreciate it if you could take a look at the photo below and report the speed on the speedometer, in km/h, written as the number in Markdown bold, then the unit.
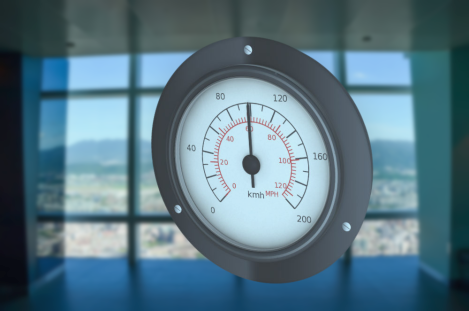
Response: **100** km/h
